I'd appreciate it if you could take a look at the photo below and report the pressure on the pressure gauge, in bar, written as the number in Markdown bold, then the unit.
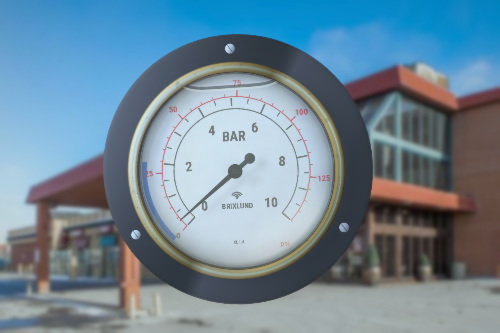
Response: **0.25** bar
